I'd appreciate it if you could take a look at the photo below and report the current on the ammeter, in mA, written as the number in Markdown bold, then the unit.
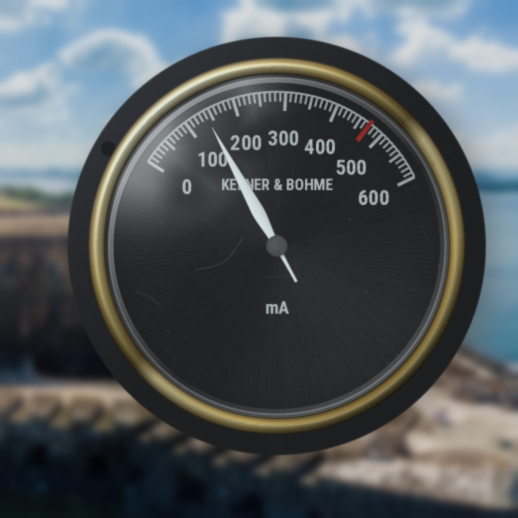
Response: **140** mA
